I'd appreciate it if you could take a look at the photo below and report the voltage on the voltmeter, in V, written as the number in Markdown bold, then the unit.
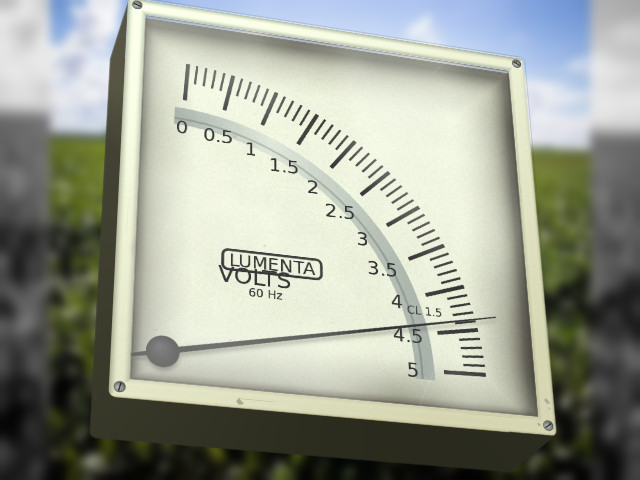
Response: **4.4** V
